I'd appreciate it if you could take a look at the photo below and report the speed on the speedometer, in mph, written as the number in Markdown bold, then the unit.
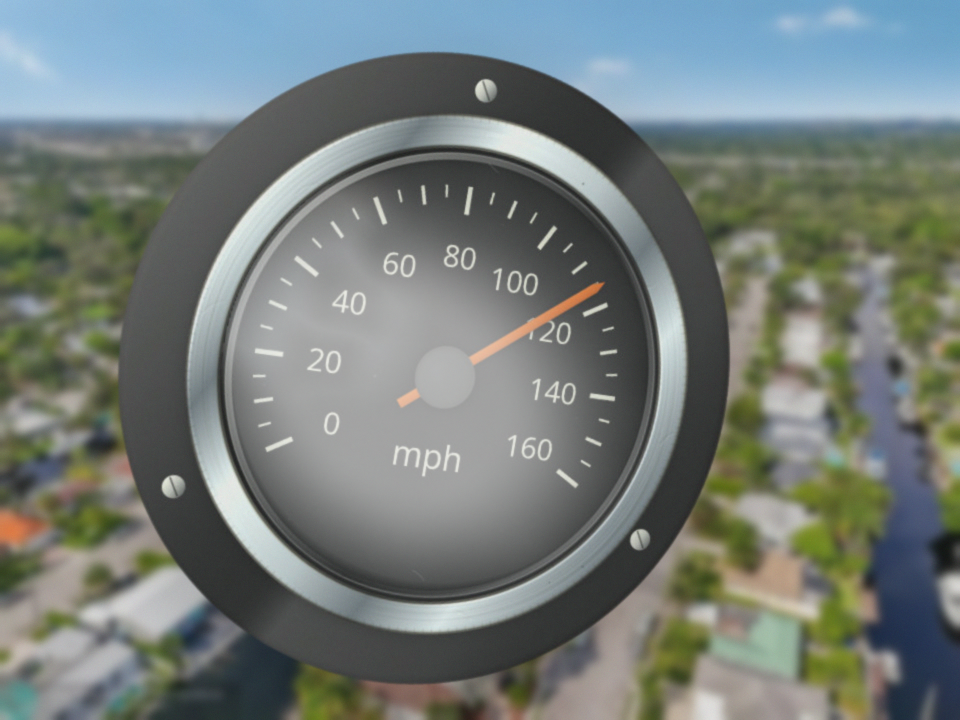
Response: **115** mph
